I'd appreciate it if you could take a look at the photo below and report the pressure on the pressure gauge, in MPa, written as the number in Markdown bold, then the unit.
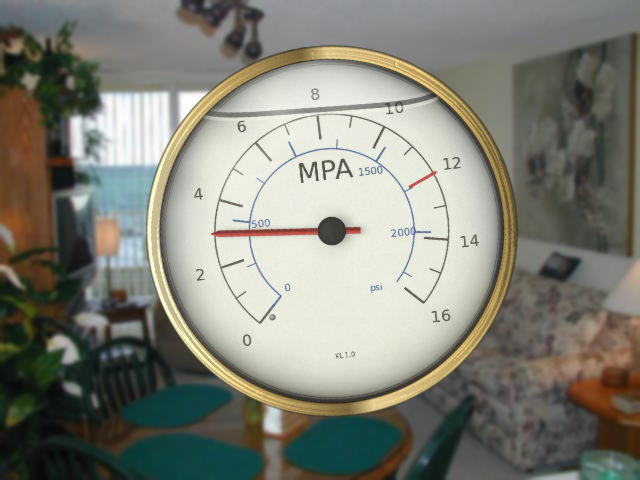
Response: **3** MPa
